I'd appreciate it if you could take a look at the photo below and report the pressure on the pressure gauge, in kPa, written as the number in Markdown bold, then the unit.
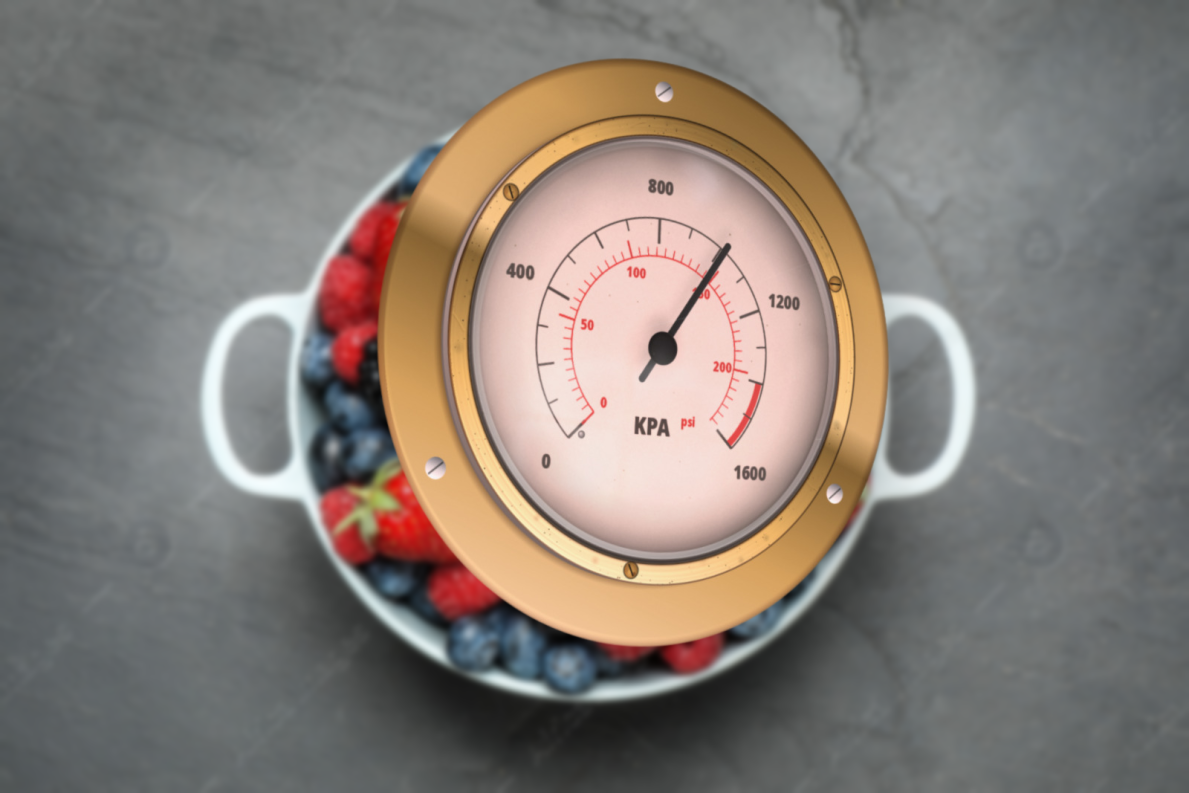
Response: **1000** kPa
